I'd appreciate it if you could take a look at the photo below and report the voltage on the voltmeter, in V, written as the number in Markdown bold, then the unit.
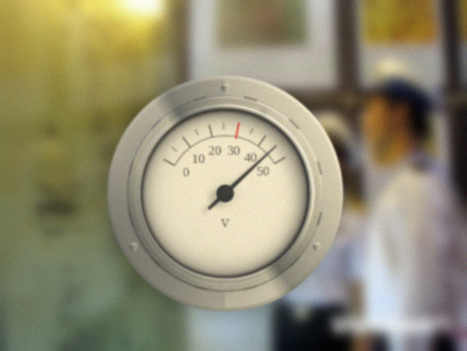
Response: **45** V
